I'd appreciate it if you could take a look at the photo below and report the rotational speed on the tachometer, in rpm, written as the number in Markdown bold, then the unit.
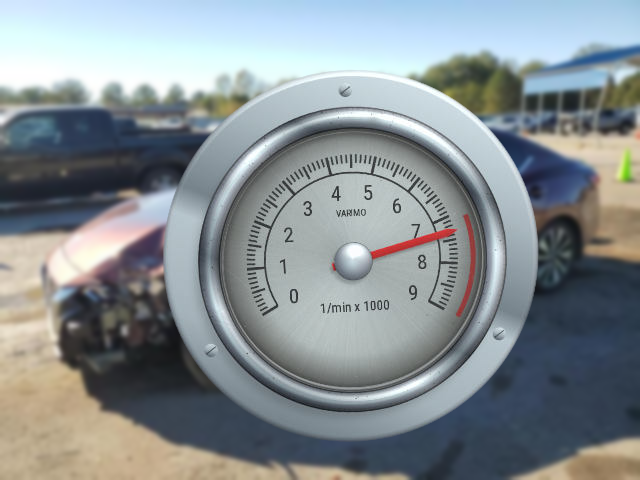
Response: **7300** rpm
